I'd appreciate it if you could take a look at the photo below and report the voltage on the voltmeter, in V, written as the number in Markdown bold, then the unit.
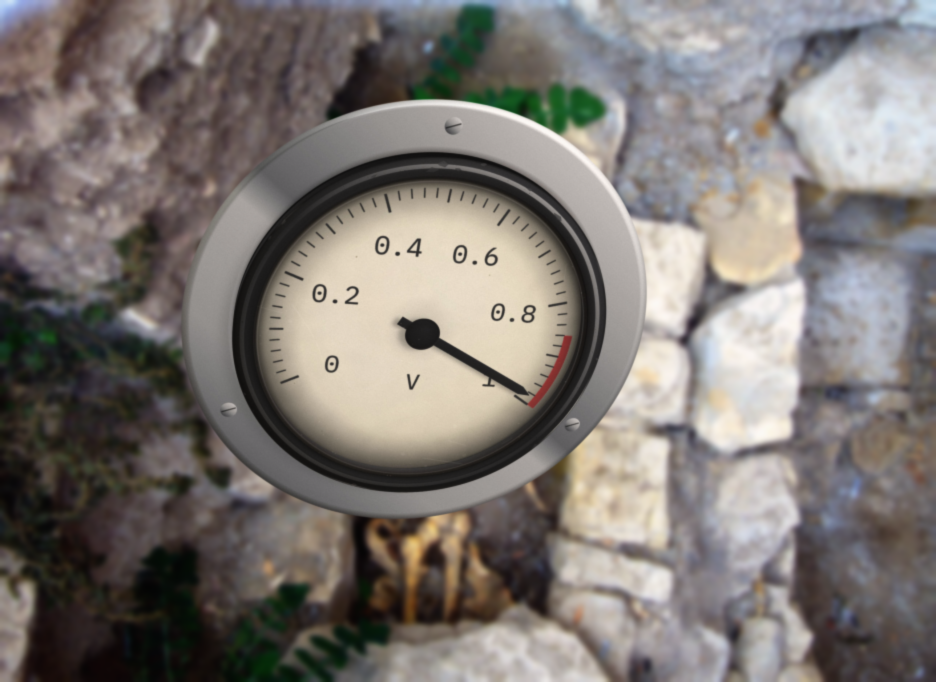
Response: **0.98** V
